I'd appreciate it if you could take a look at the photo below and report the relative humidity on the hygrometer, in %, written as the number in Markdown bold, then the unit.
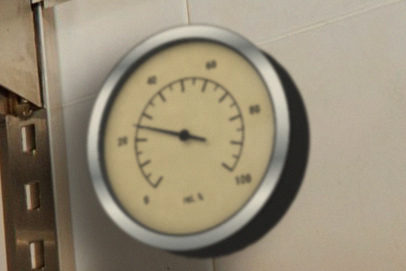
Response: **25** %
